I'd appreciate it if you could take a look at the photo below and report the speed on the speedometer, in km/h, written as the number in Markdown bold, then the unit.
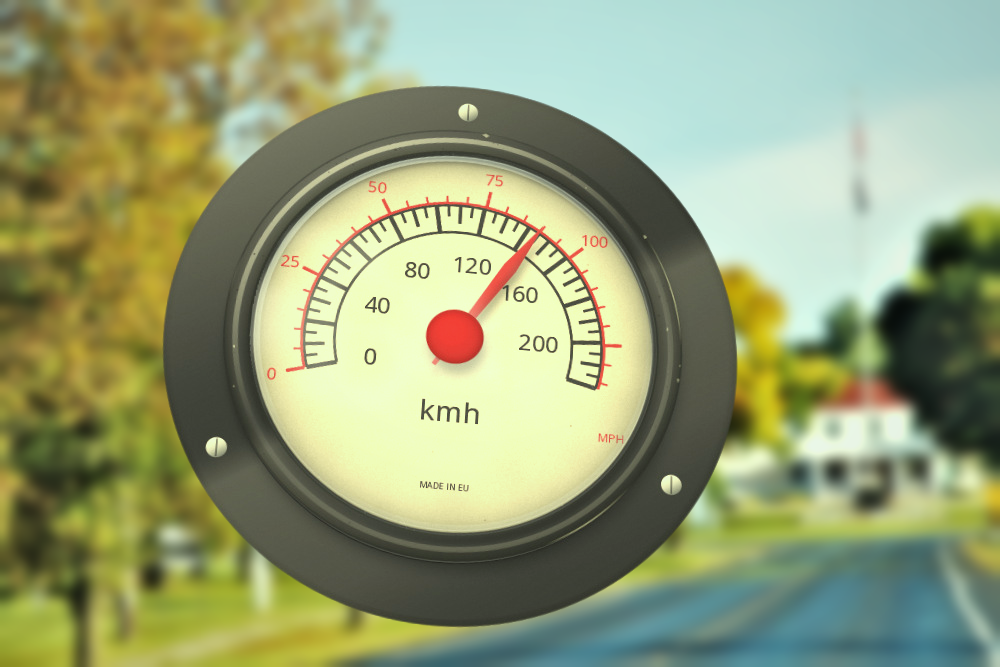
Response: **145** km/h
